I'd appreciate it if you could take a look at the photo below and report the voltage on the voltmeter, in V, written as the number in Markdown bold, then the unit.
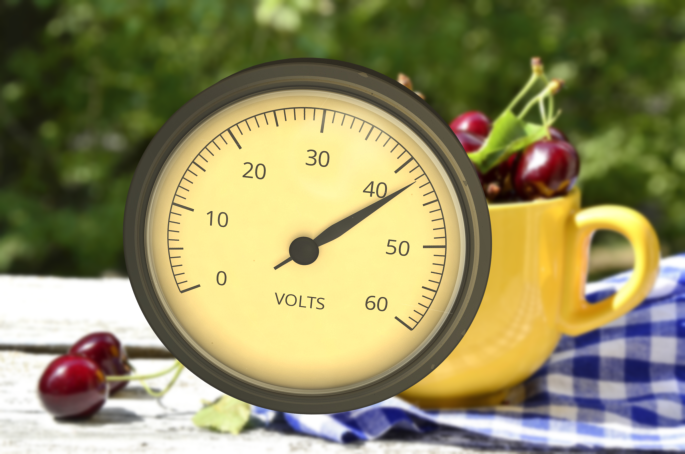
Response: **42** V
